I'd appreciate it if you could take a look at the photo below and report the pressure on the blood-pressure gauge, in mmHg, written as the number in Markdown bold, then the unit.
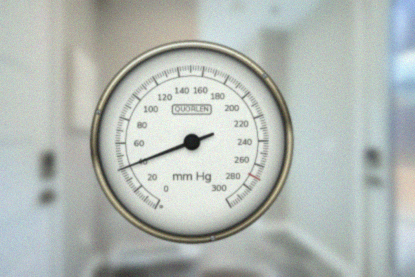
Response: **40** mmHg
